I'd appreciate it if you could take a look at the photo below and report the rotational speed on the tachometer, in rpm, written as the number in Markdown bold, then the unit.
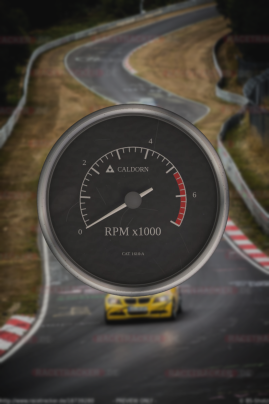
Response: **0** rpm
